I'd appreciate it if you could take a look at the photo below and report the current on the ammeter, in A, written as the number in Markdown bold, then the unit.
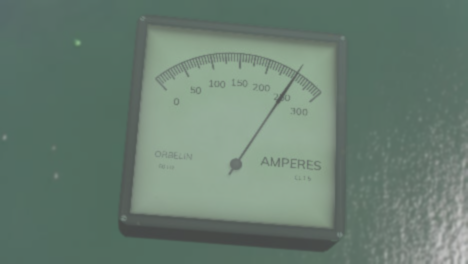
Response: **250** A
